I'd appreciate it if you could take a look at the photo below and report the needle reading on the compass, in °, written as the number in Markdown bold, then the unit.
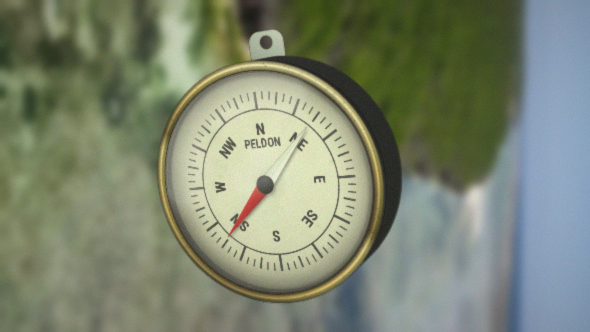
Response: **225** °
